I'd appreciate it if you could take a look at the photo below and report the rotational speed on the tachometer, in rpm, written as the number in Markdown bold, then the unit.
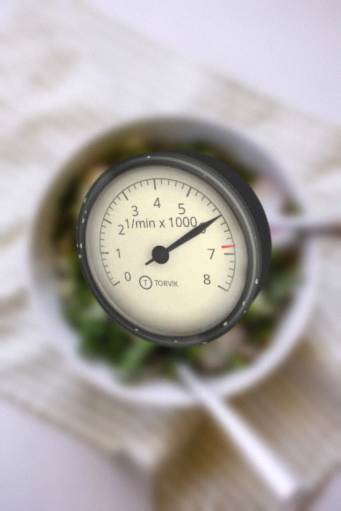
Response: **6000** rpm
